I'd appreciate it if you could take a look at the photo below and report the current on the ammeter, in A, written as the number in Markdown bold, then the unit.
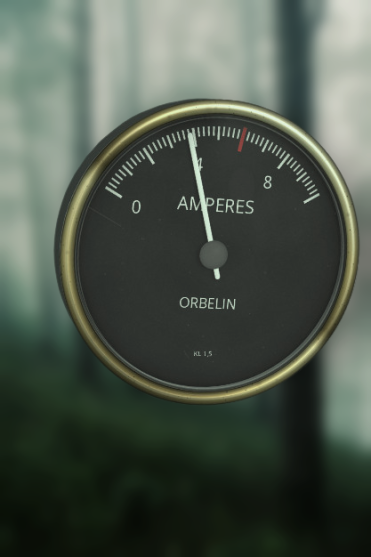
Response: **3.8** A
